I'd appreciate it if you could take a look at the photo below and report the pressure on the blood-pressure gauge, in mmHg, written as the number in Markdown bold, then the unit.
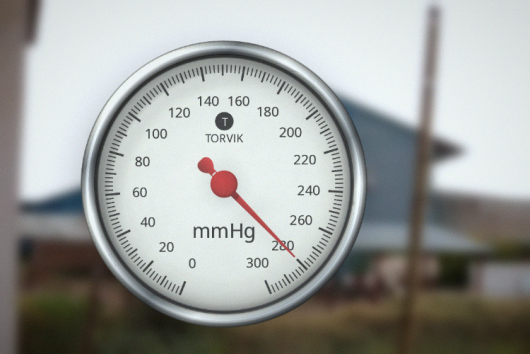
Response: **280** mmHg
